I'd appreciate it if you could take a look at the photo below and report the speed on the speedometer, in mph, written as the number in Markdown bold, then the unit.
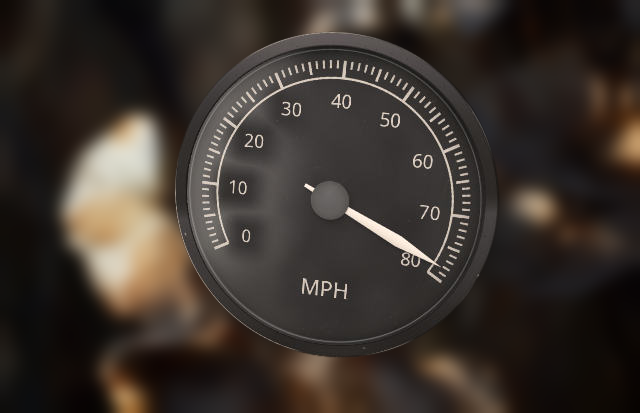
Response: **78** mph
